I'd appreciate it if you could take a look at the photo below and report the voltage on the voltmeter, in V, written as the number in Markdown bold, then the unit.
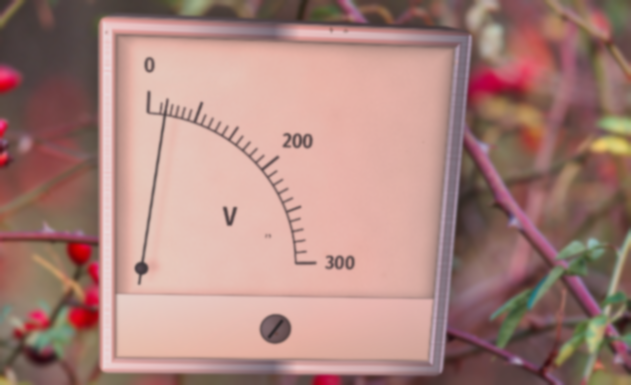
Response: **50** V
